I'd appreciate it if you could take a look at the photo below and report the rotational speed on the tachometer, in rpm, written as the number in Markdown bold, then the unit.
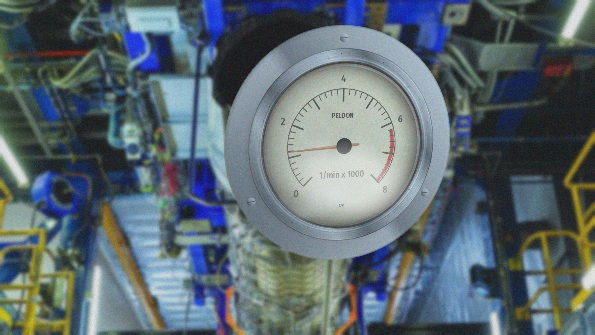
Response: **1200** rpm
